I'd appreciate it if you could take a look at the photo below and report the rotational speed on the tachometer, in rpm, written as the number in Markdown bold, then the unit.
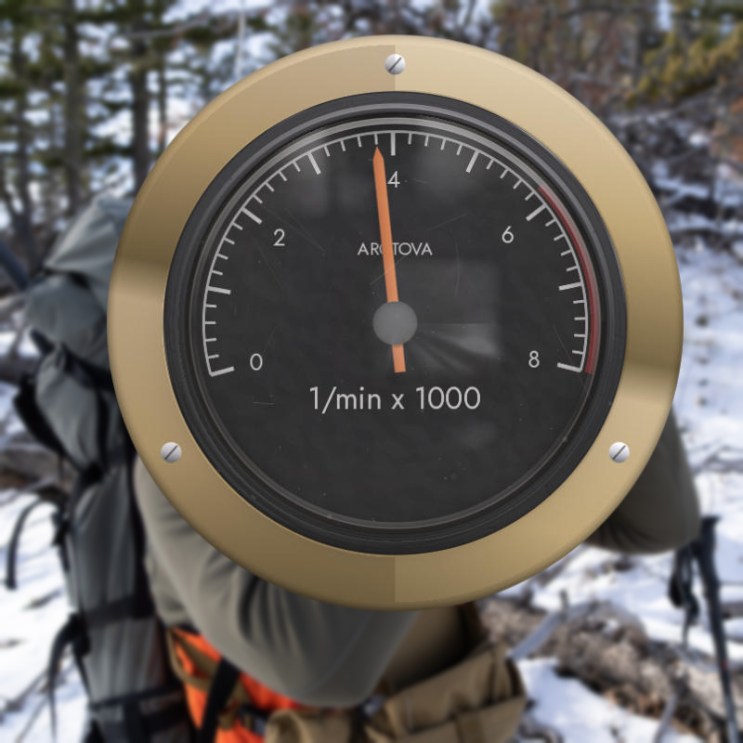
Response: **3800** rpm
